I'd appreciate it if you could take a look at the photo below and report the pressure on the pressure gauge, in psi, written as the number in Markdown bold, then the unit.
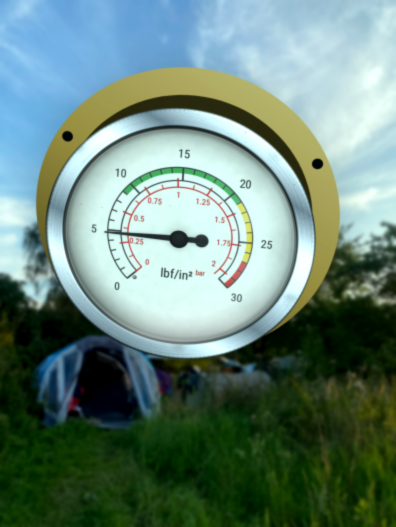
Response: **5** psi
